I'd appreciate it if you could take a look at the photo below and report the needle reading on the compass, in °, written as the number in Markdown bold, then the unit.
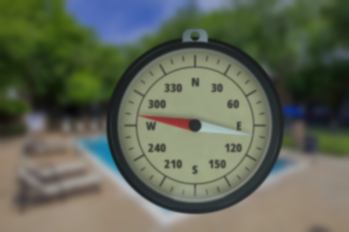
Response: **280** °
